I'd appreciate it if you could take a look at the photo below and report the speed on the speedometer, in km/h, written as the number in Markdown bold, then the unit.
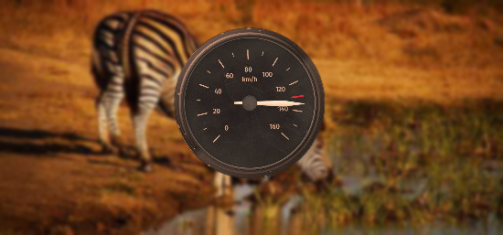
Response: **135** km/h
